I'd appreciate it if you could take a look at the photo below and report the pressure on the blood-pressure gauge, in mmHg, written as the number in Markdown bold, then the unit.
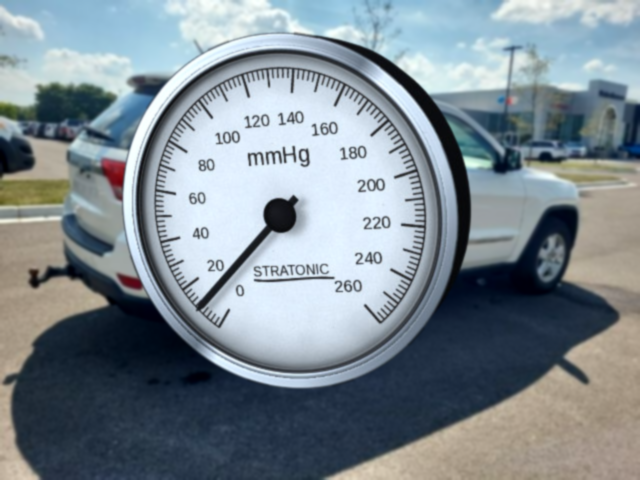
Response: **10** mmHg
